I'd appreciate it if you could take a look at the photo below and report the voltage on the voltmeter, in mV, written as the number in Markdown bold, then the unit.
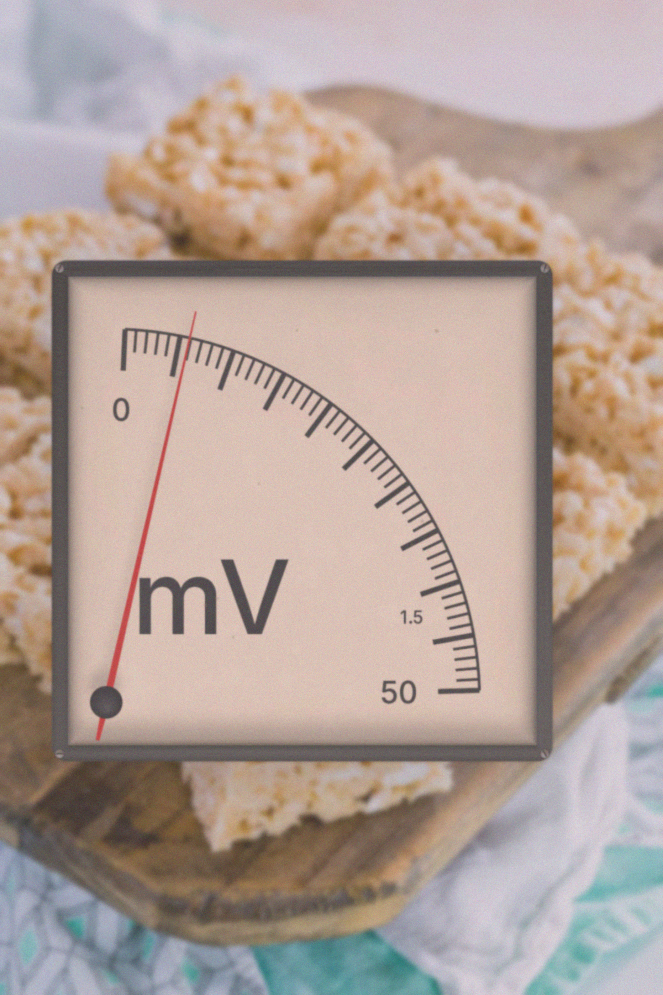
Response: **6** mV
